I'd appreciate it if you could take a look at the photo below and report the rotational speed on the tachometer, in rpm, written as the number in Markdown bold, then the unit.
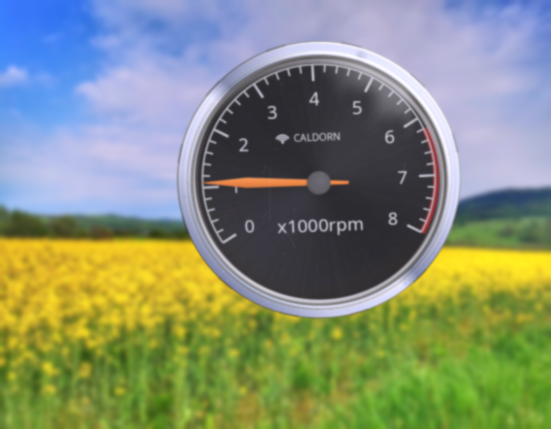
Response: **1100** rpm
